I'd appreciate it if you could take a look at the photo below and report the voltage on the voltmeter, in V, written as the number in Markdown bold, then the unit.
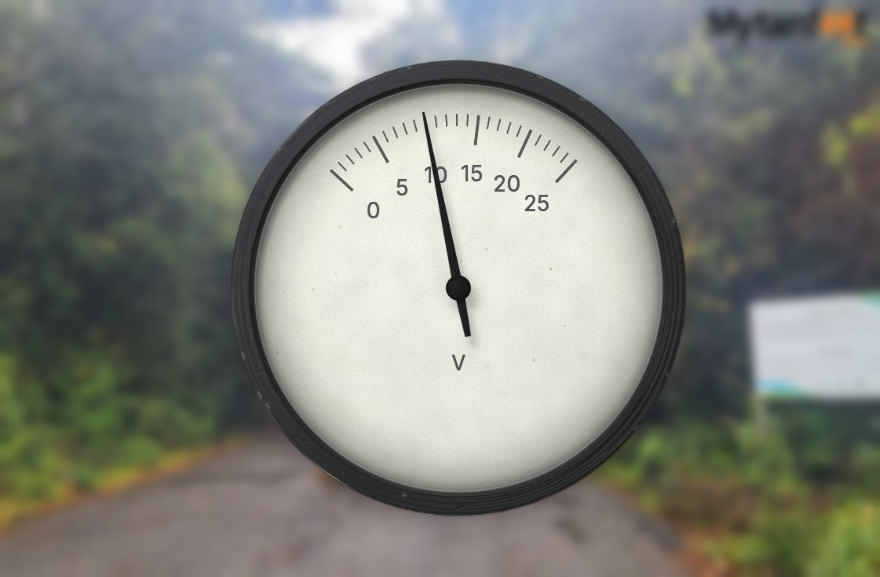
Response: **10** V
